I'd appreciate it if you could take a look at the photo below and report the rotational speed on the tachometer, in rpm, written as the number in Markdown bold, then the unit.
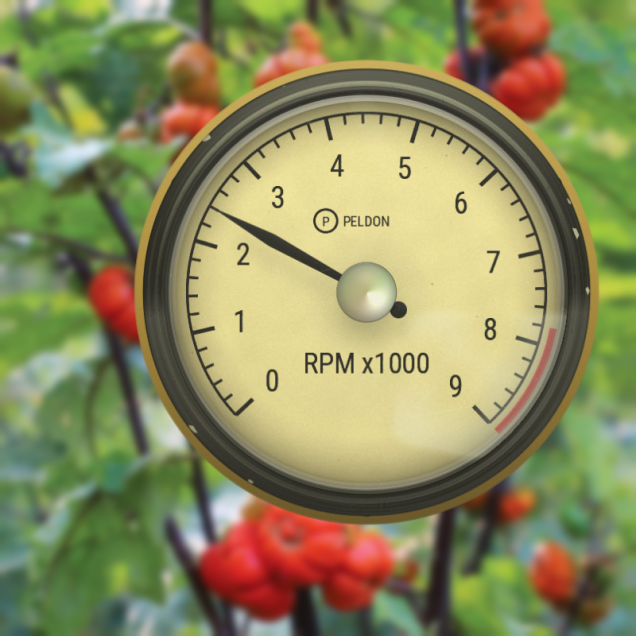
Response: **2400** rpm
